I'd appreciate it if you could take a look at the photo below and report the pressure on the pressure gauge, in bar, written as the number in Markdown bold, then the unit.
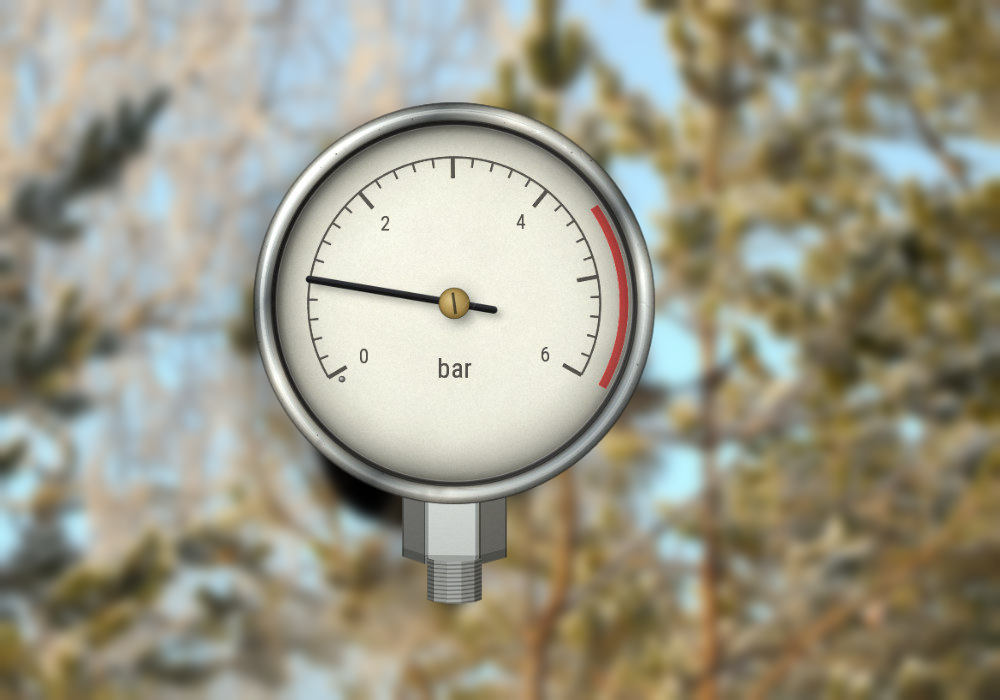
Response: **1** bar
